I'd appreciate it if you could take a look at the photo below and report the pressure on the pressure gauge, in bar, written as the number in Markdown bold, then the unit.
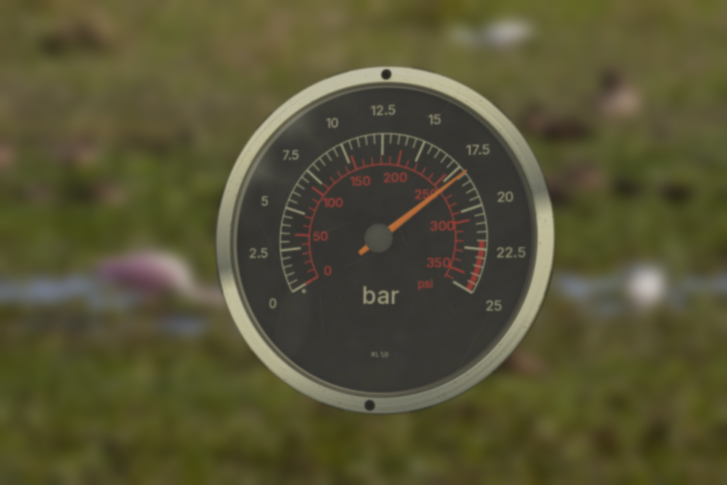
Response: **18** bar
